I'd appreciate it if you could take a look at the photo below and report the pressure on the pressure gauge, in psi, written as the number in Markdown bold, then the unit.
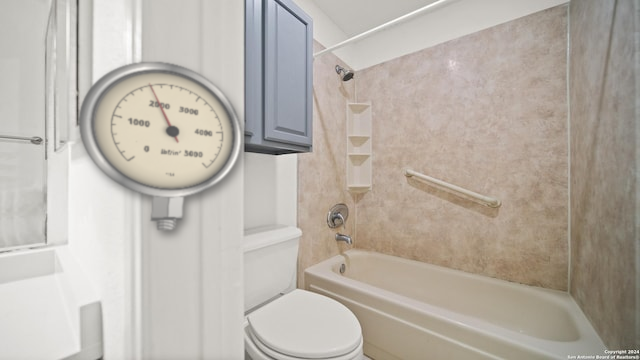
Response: **2000** psi
